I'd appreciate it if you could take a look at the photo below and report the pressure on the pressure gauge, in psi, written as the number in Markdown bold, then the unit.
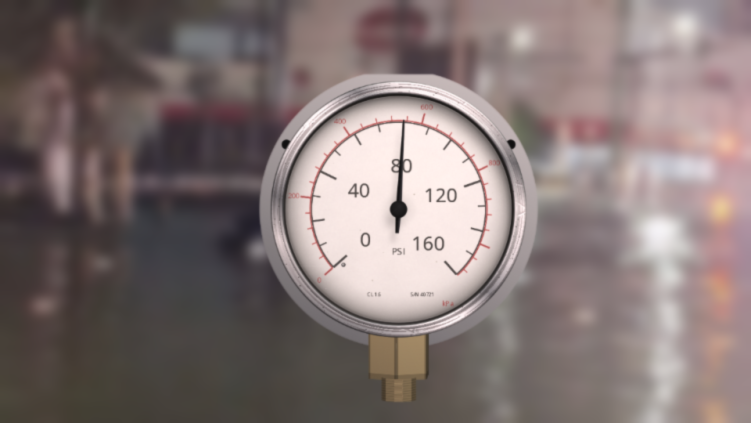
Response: **80** psi
